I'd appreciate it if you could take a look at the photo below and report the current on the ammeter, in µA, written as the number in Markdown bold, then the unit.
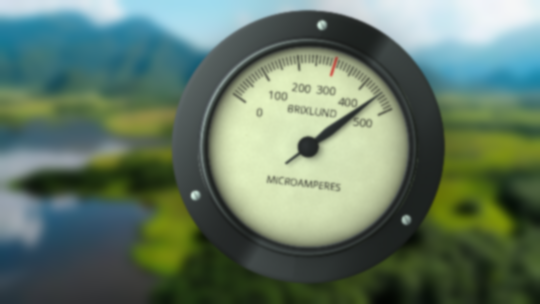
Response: **450** µA
